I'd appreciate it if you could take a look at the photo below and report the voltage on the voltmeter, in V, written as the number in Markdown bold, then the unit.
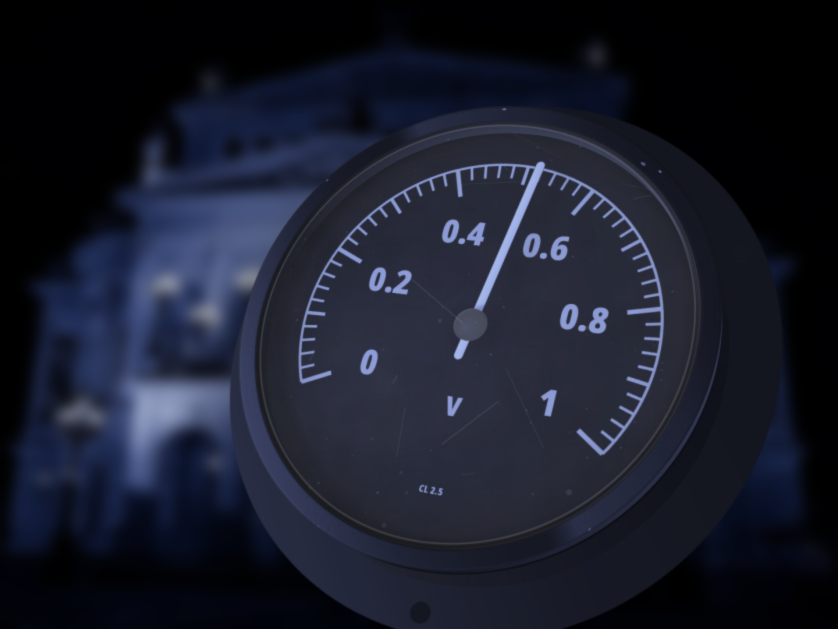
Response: **0.52** V
